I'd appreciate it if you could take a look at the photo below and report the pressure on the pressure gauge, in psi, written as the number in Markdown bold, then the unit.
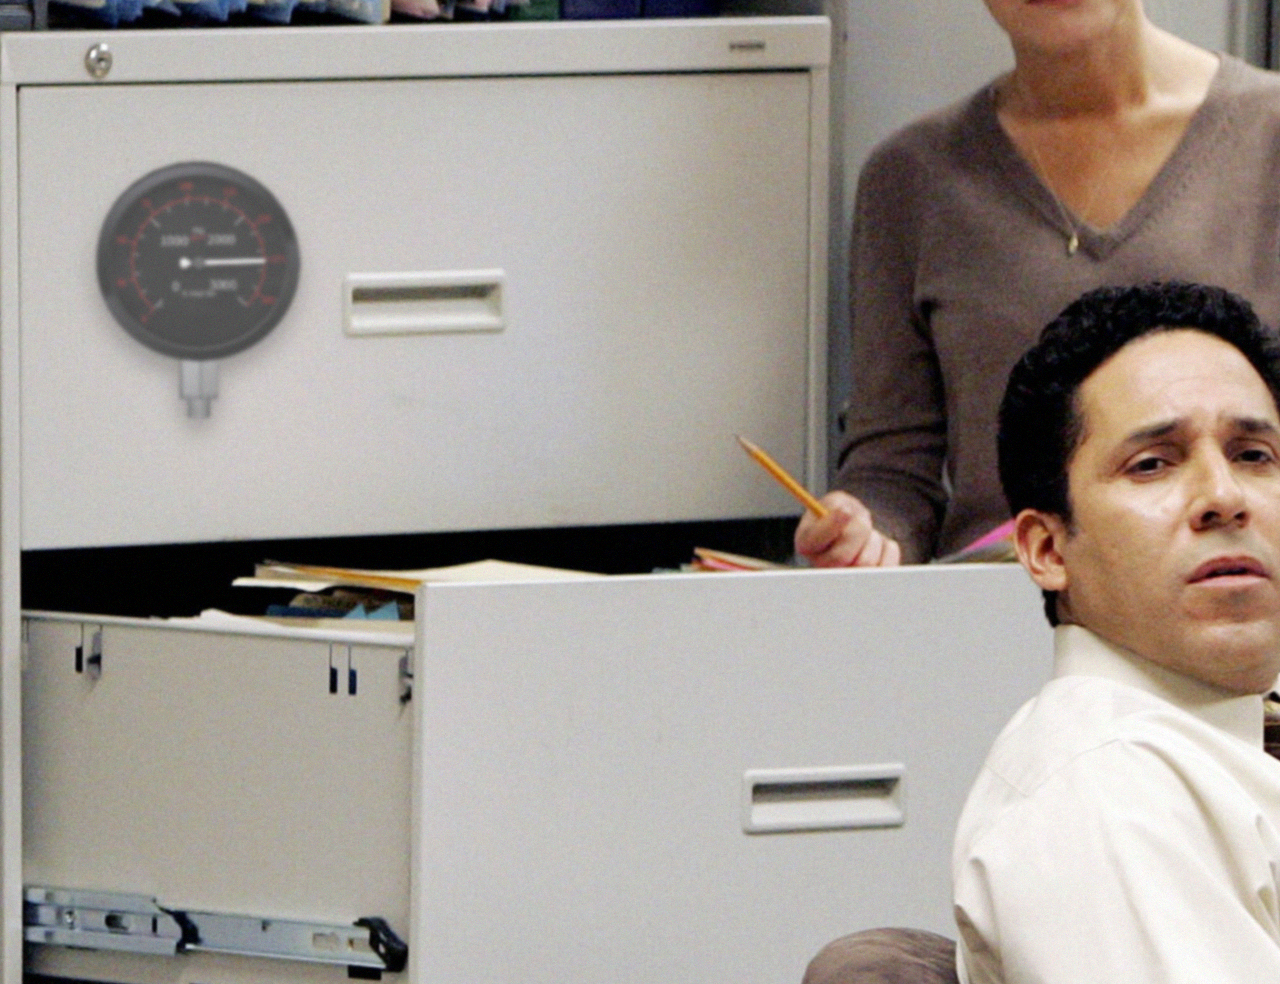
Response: **2500** psi
